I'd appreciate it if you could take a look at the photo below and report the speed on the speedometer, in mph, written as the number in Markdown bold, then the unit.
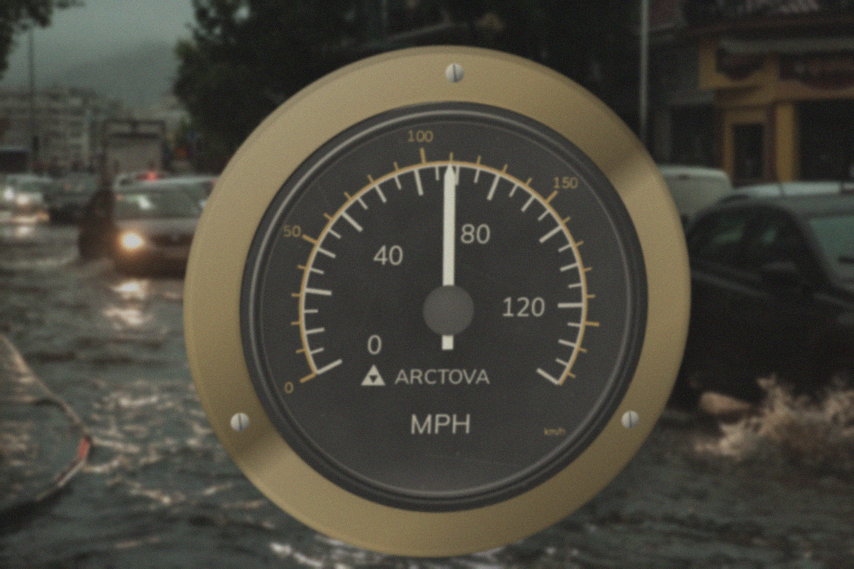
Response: **67.5** mph
